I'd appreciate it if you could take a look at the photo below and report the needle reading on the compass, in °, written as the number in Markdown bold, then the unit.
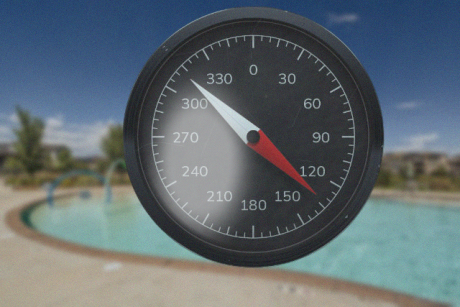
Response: **132.5** °
